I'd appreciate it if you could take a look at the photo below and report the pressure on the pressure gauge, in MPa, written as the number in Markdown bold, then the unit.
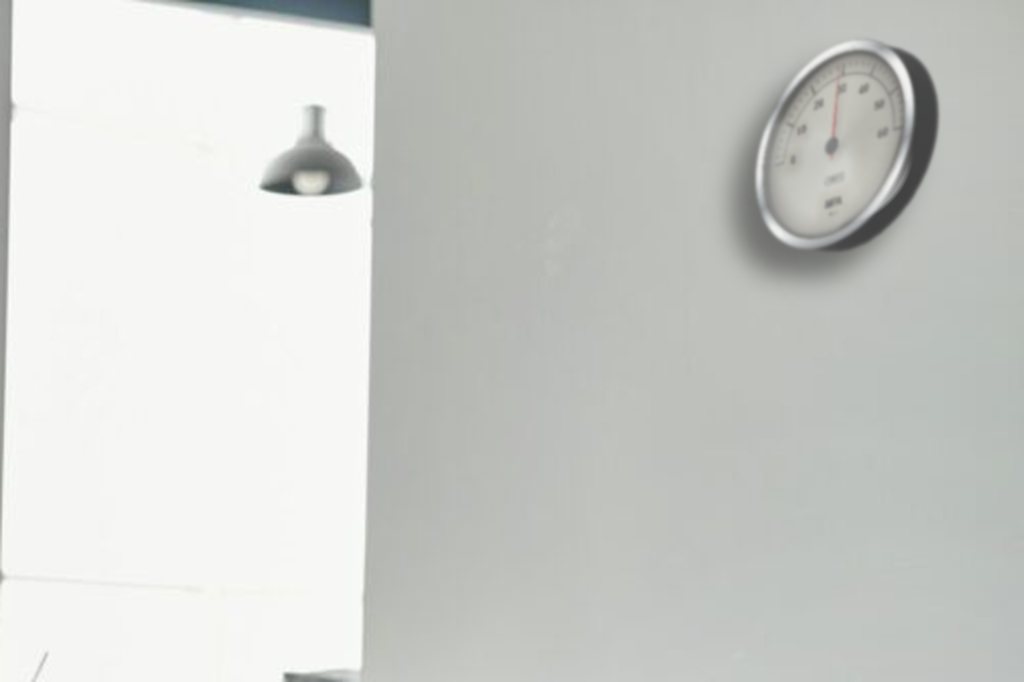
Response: **30** MPa
